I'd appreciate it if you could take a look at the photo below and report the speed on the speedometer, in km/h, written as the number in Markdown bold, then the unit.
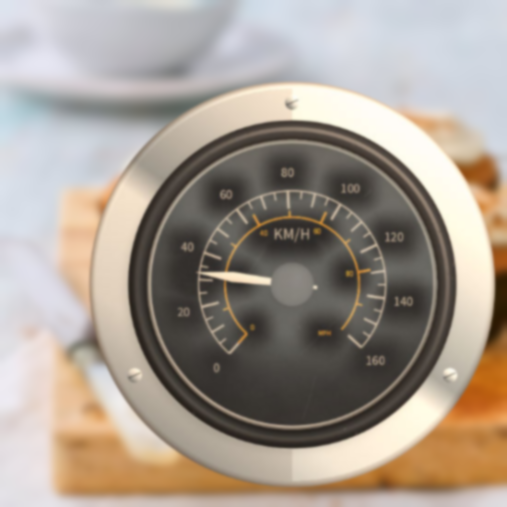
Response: **32.5** km/h
